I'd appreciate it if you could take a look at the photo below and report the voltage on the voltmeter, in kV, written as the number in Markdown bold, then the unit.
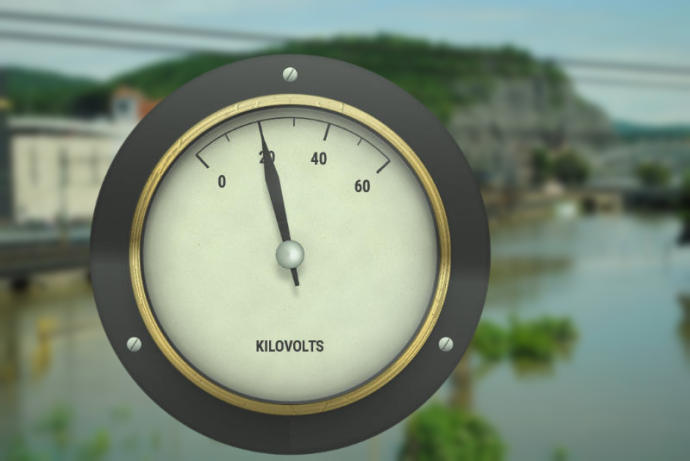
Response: **20** kV
